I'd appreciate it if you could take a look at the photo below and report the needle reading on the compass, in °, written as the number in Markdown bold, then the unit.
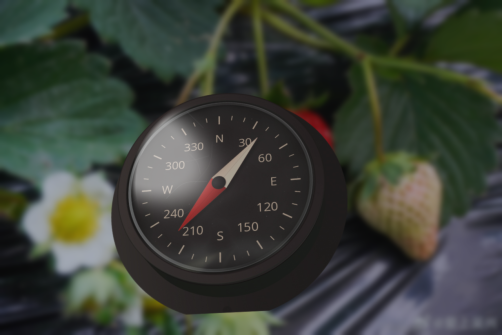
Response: **220** °
